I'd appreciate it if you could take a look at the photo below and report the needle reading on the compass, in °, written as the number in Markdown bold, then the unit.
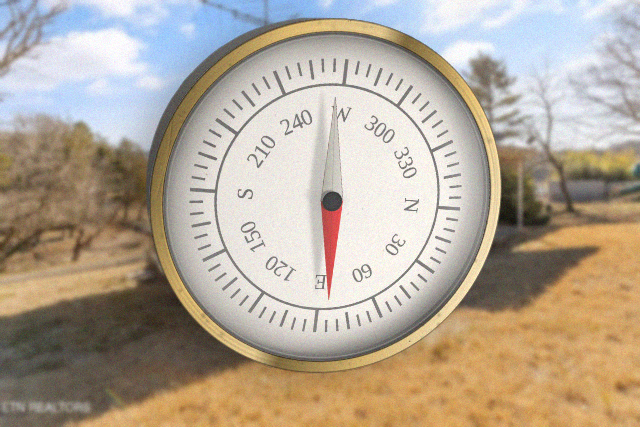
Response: **85** °
